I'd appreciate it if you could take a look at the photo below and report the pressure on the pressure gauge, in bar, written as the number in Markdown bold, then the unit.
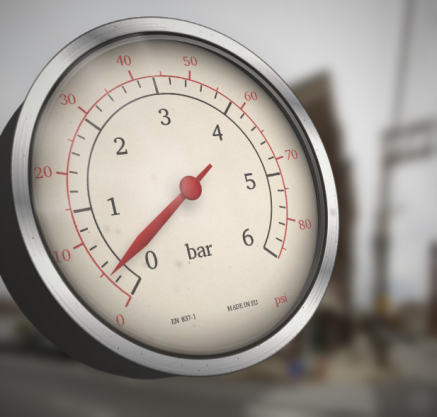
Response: **0.3** bar
